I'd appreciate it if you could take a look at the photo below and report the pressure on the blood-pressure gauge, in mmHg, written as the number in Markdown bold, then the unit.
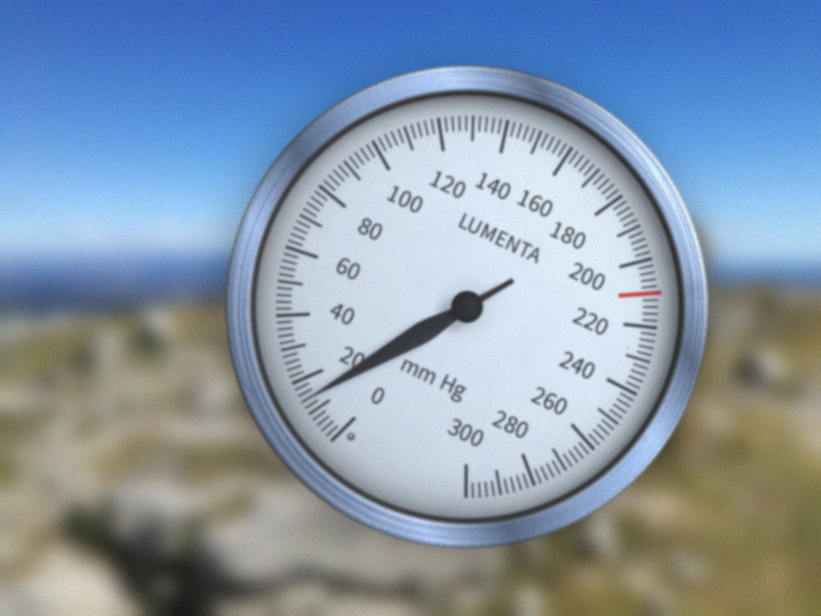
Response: **14** mmHg
